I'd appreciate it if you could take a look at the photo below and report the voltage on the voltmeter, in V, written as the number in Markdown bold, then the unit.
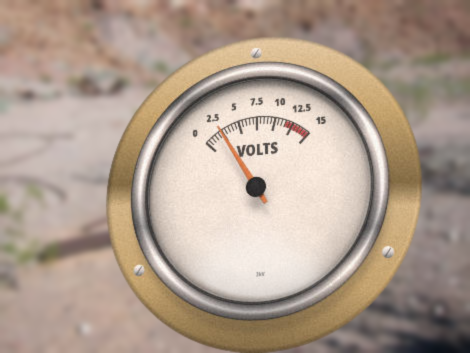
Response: **2.5** V
